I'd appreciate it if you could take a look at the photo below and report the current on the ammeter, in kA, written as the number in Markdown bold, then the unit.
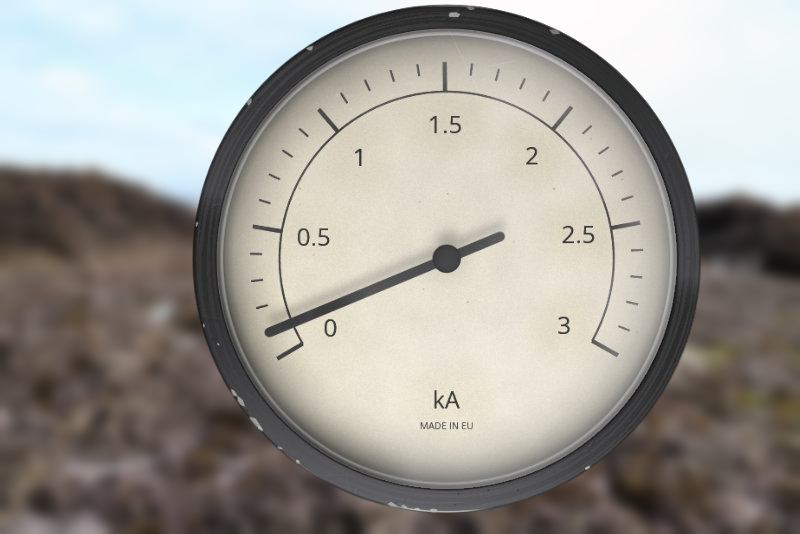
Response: **0.1** kA
